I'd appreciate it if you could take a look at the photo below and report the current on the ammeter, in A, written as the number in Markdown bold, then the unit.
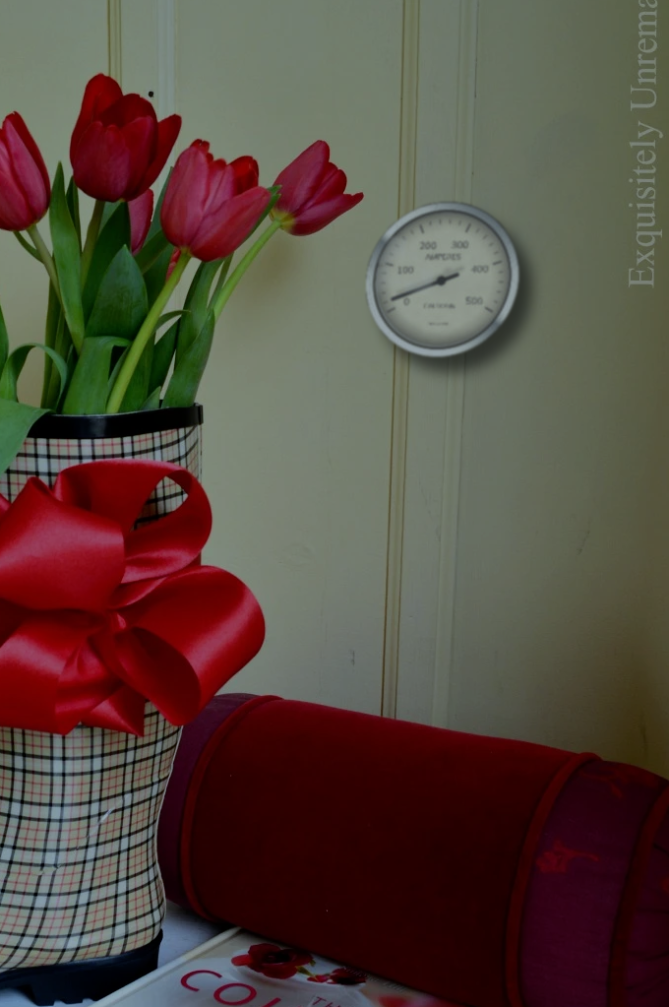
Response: **20** A
